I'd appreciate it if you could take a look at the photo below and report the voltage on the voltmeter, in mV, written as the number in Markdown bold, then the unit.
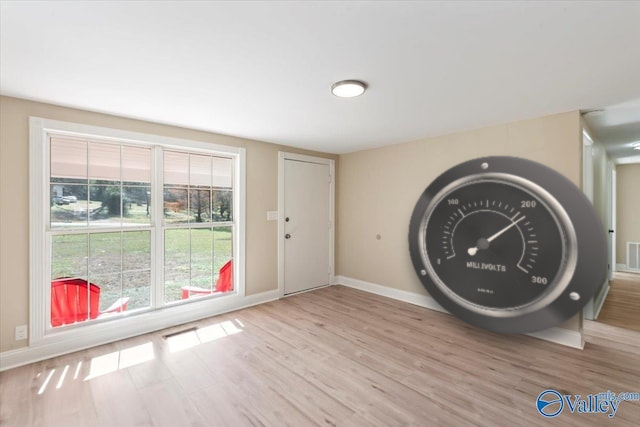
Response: **210** mV
